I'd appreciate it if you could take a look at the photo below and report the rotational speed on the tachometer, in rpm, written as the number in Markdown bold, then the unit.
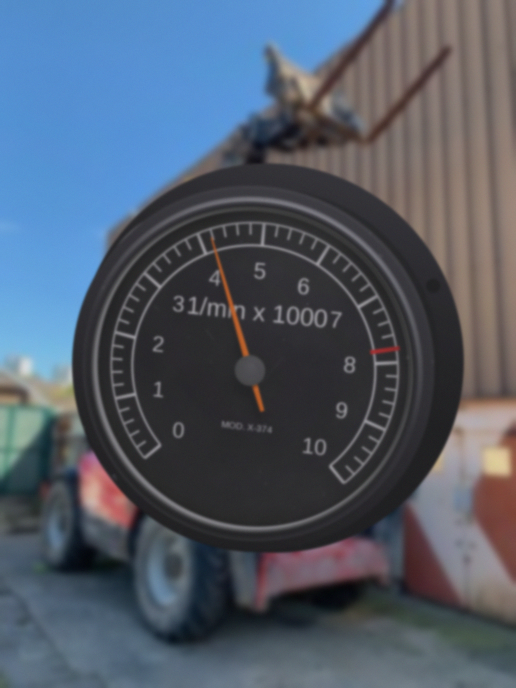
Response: **4200** rpm
